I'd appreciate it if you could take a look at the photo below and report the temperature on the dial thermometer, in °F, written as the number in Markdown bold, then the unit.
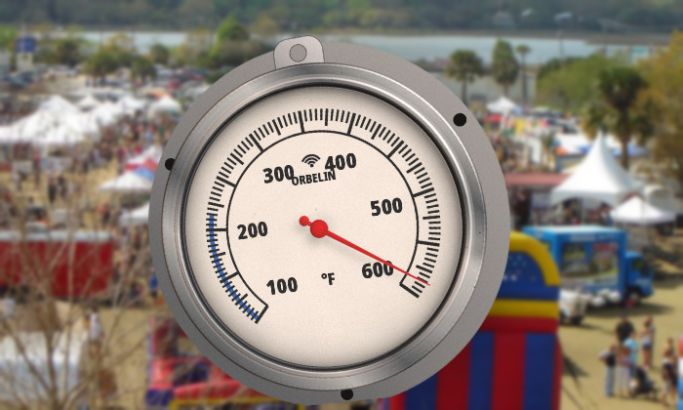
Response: **585** °F
